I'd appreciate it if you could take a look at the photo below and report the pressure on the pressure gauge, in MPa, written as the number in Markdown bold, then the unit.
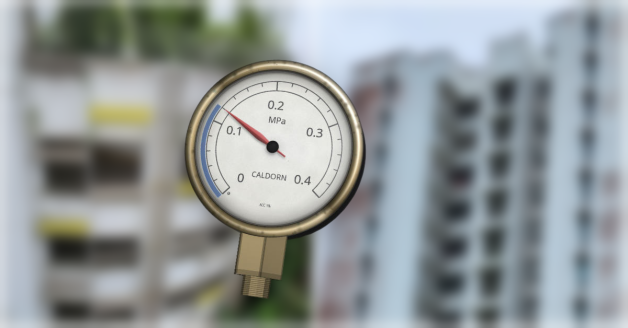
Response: **0.12** MPa
